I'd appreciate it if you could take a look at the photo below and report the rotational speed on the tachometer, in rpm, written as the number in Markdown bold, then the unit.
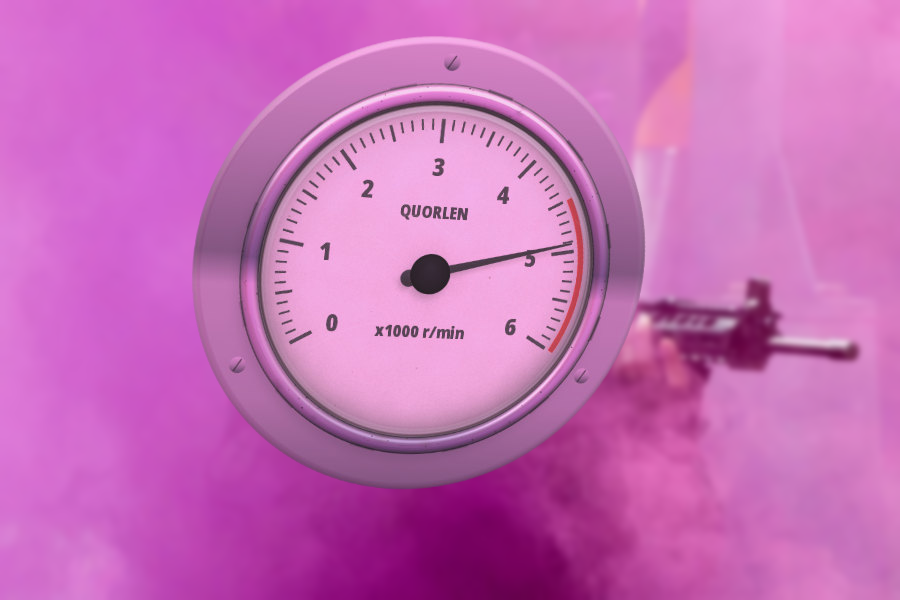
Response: **4900** rpm
